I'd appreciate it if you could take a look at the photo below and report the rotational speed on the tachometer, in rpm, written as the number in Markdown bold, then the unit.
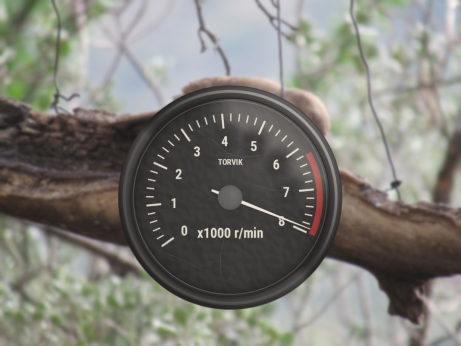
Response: **7900** rpm
